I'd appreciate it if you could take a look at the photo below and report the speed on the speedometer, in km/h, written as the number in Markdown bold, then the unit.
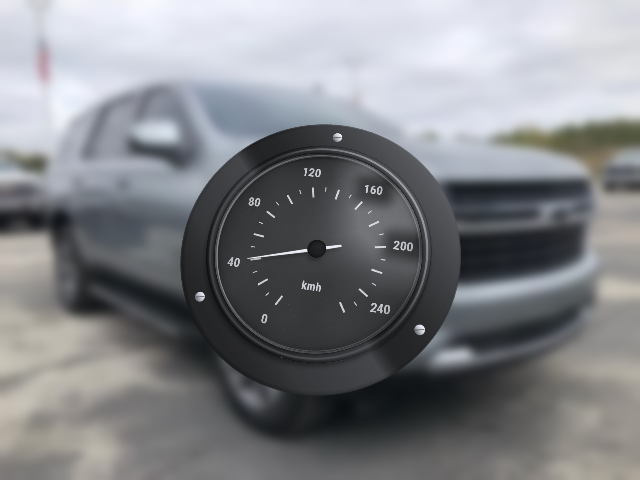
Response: **40** km/h
